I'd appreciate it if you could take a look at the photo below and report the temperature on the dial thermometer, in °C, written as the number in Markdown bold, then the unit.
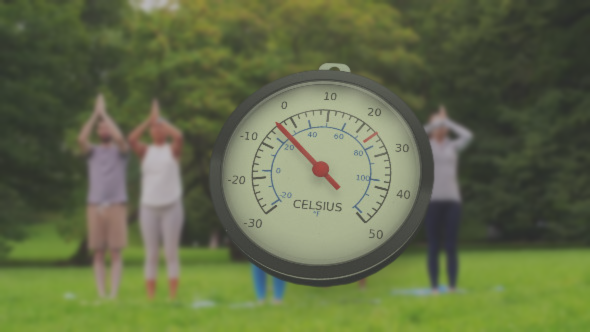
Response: **-4** °C
